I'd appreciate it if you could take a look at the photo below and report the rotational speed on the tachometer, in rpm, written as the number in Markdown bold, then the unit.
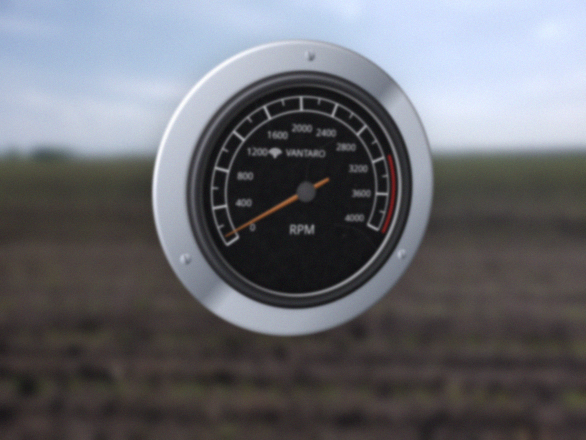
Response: **100** rpm
